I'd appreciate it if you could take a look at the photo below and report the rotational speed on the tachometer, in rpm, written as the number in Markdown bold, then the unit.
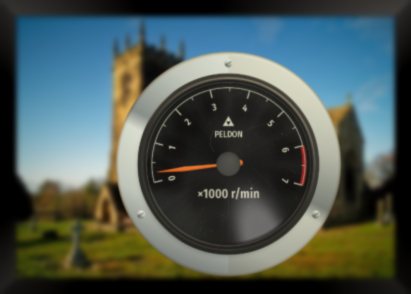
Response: **250** rpm
